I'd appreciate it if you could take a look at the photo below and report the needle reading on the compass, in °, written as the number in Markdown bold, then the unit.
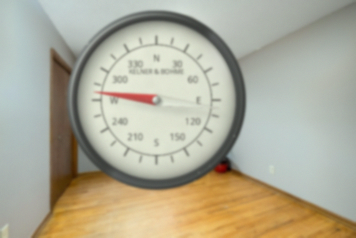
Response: **277.5** °
